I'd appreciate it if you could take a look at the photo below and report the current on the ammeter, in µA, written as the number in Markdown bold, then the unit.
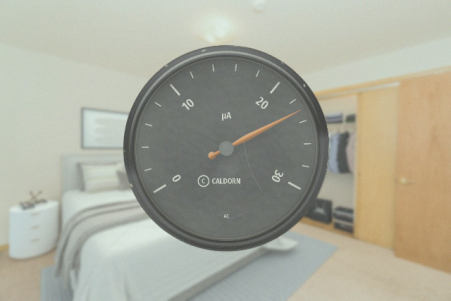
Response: **23** µA
